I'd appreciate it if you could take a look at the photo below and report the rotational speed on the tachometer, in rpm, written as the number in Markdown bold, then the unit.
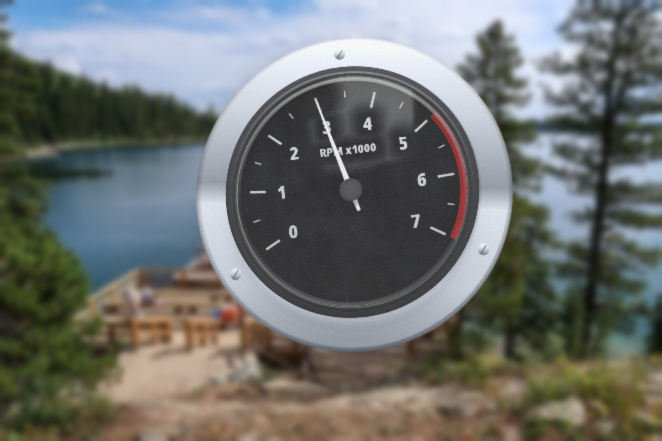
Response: **3000** rpm
